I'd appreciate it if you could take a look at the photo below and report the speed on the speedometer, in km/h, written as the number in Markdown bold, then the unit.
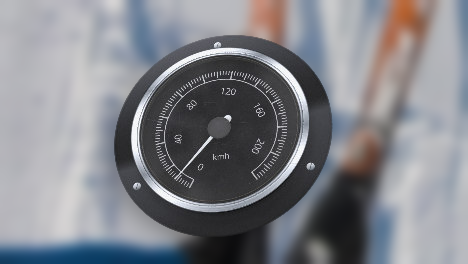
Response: **10** km/h
